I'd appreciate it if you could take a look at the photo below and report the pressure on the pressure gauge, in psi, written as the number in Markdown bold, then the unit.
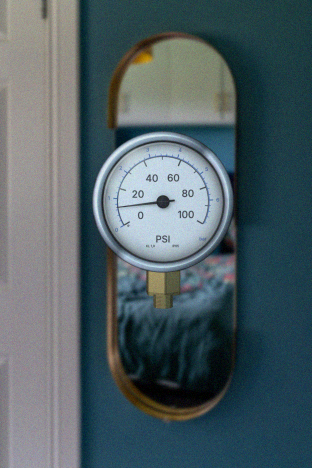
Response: **10** psi
